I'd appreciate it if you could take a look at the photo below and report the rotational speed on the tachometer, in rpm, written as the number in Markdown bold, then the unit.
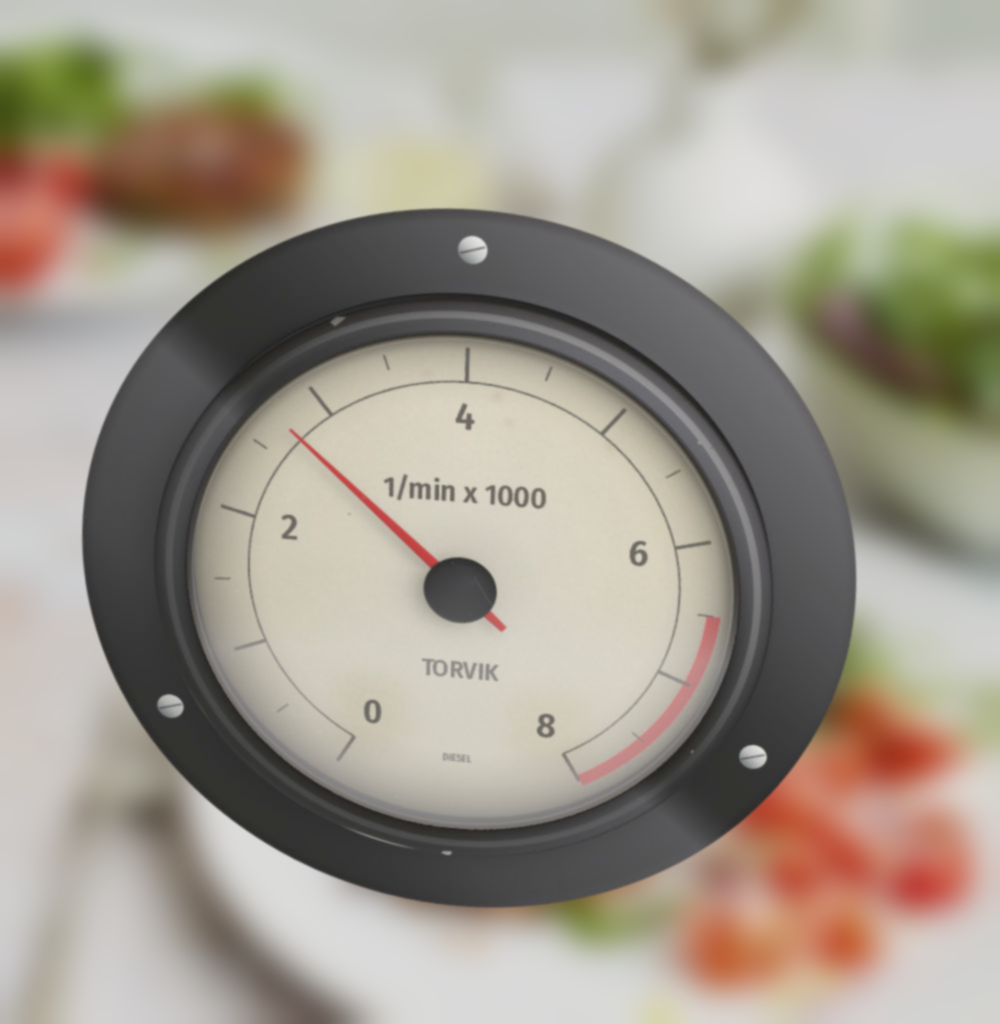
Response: **2750** rpm
